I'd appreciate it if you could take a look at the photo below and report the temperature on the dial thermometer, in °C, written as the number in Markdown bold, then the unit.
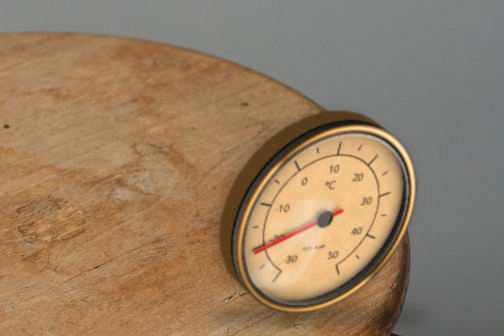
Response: **-20** °C
